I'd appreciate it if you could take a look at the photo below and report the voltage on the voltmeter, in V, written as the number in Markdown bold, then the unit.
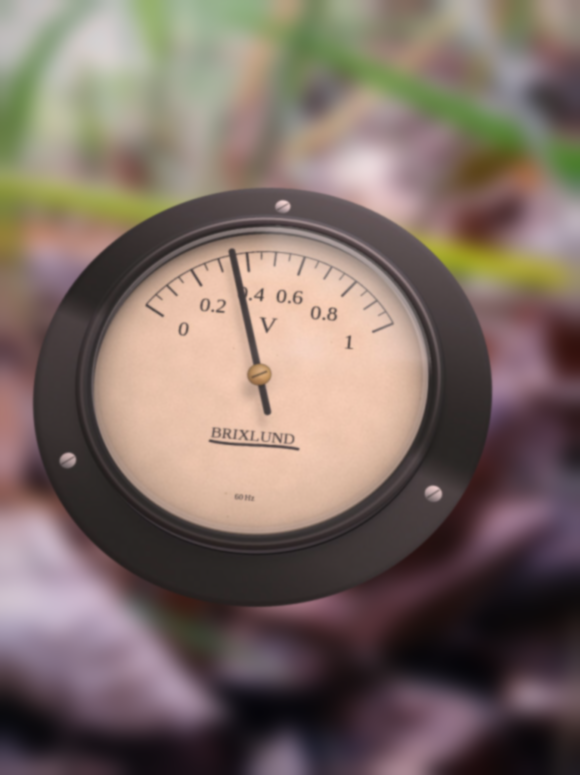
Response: **0.35** V
